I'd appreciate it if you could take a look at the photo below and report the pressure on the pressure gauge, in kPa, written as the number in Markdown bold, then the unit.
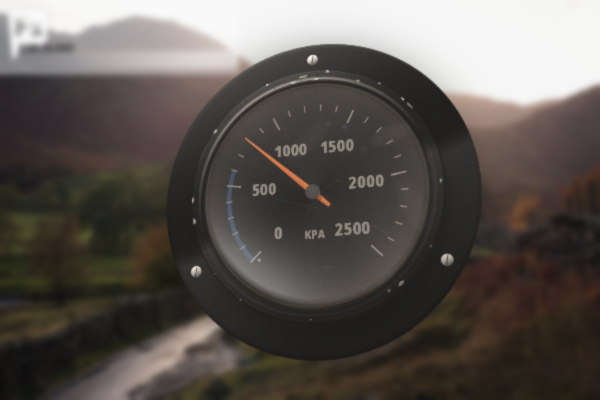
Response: **800** kPa
